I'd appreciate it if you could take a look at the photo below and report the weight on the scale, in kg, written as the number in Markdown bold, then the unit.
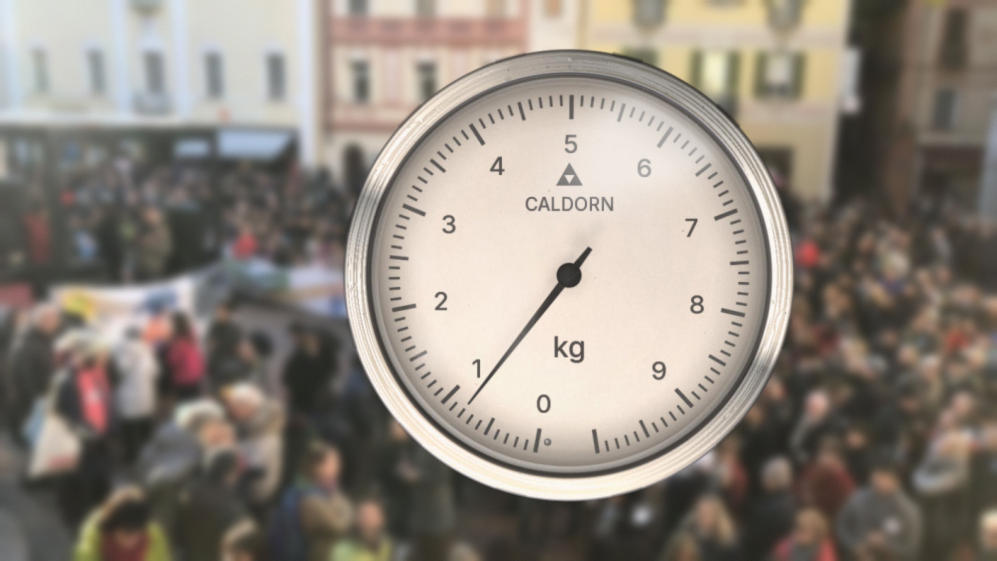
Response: **0.8** kg
